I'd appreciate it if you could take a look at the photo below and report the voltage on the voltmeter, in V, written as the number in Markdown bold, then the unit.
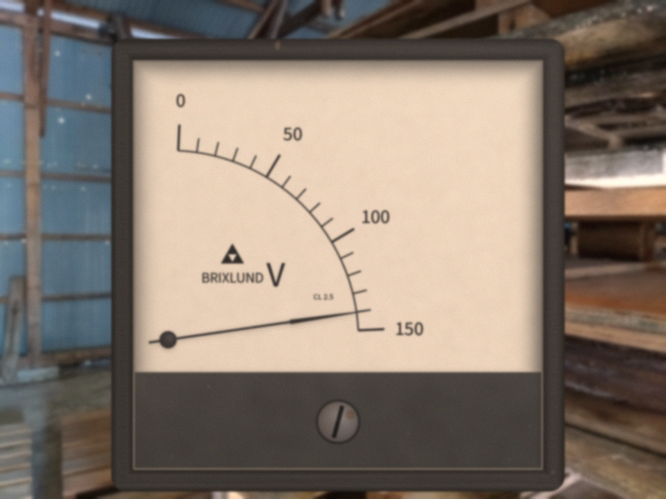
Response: **140** V
